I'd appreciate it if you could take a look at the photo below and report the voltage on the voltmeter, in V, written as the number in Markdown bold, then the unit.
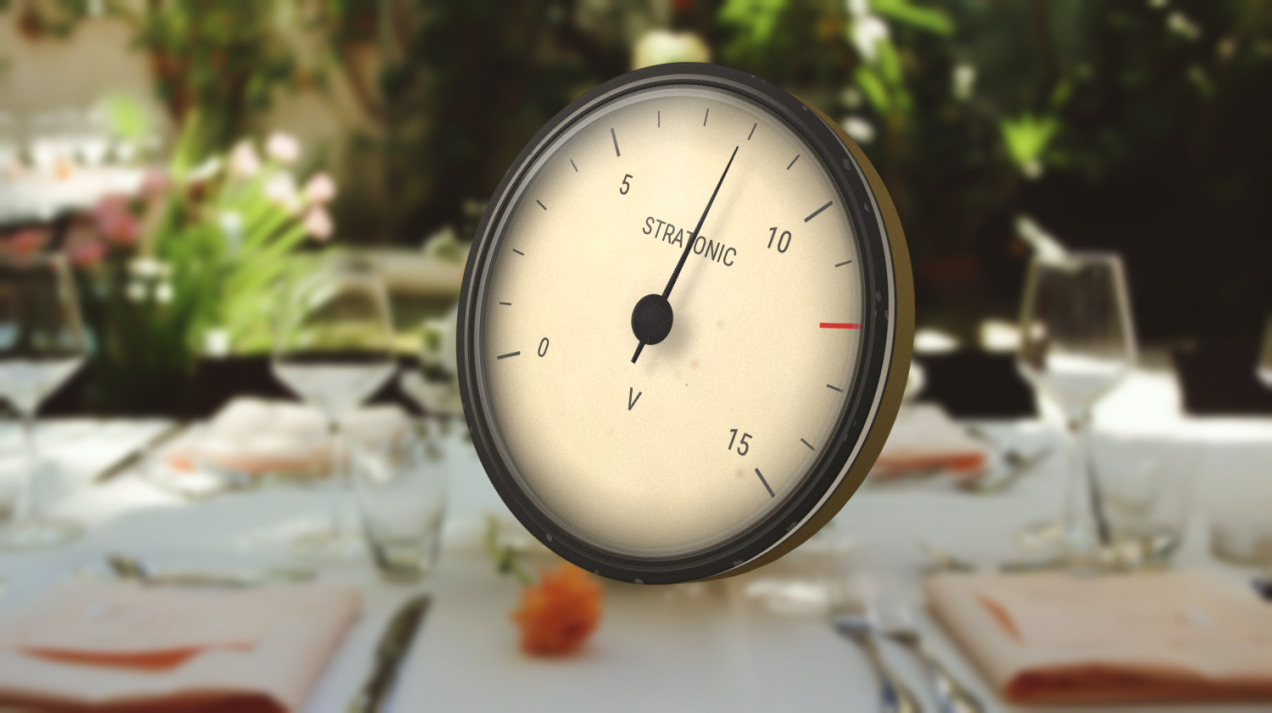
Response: **8** V
